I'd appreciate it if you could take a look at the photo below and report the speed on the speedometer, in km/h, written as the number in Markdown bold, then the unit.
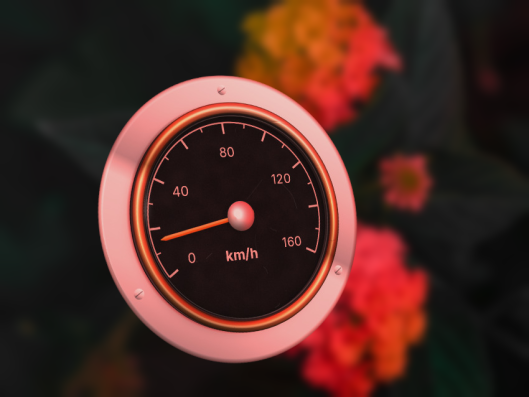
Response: **15** km/h
